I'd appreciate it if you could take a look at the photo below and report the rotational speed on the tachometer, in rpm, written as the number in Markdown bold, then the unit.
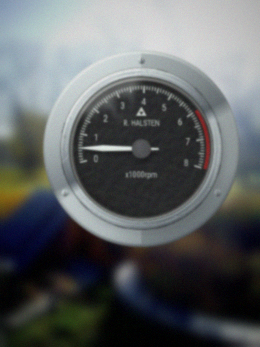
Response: **500** rpm
